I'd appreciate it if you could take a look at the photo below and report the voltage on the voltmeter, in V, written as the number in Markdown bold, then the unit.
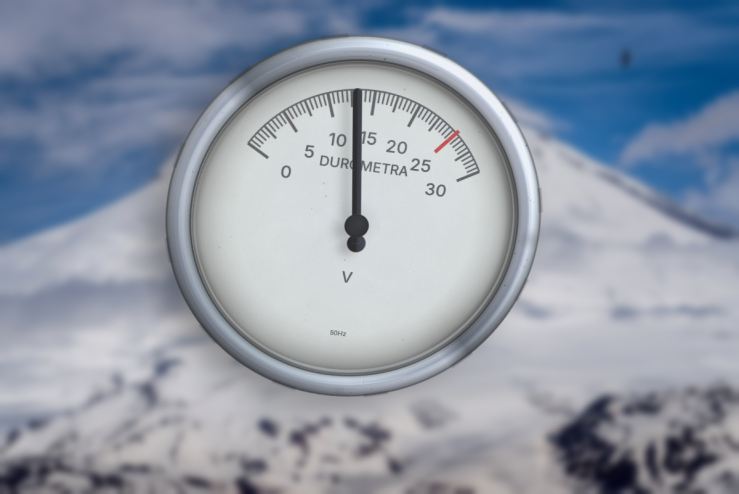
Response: **13** V
